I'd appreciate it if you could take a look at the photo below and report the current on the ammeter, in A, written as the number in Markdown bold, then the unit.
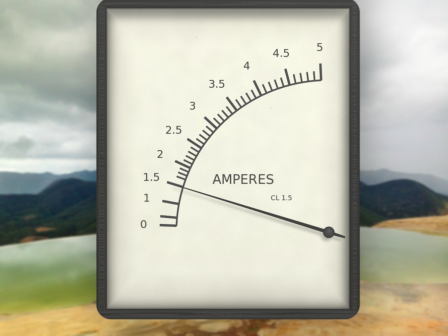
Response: **1.5** A
